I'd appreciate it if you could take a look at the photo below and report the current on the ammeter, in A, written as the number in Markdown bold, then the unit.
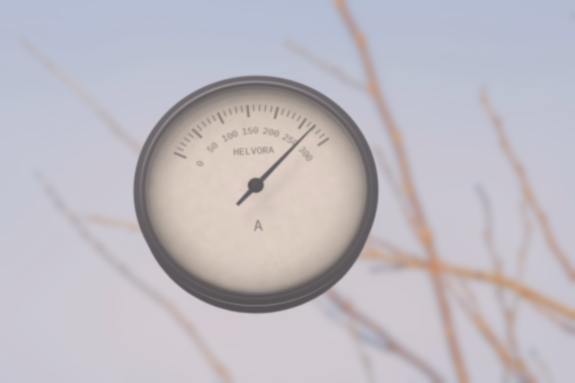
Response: **270** A
